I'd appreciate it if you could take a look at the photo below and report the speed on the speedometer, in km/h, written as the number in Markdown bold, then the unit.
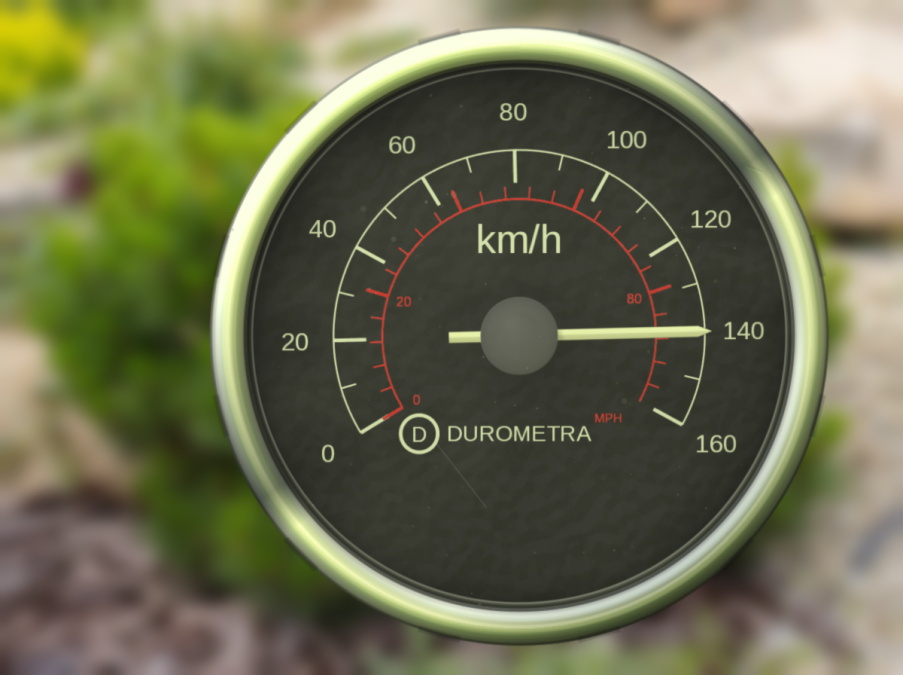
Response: **140** km/h
